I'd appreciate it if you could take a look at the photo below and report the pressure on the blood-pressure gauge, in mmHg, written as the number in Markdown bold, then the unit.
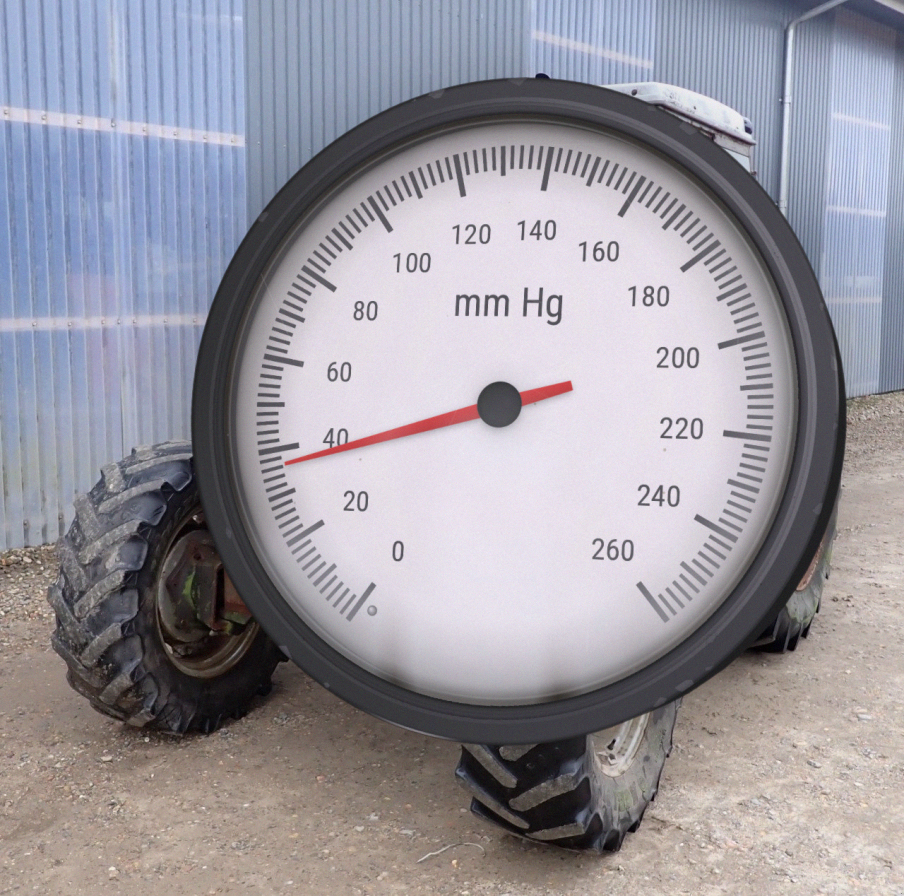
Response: **36** mmHg
